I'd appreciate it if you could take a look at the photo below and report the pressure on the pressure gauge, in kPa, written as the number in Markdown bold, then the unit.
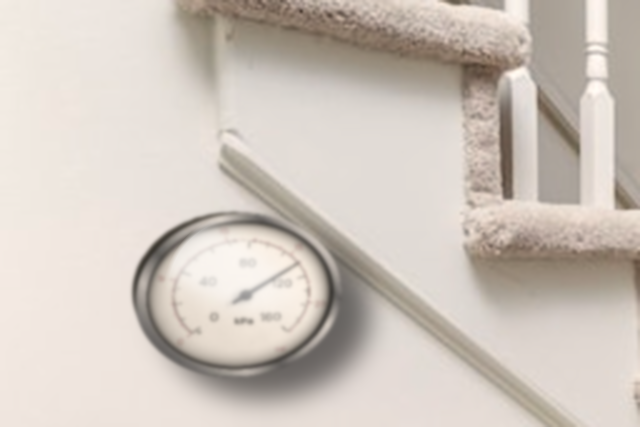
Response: **110** kPa
